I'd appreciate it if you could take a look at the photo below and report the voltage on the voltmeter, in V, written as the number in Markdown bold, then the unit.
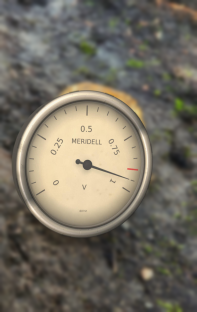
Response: **0.95** V
